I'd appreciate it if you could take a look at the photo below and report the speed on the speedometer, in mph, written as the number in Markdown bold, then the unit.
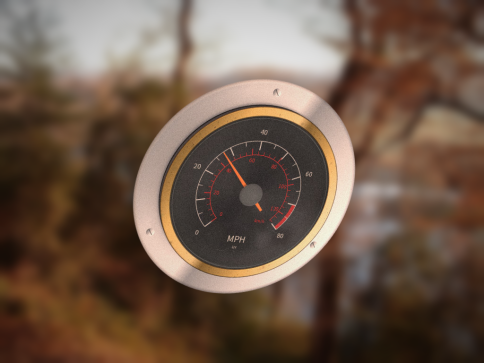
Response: **27.5** mph
